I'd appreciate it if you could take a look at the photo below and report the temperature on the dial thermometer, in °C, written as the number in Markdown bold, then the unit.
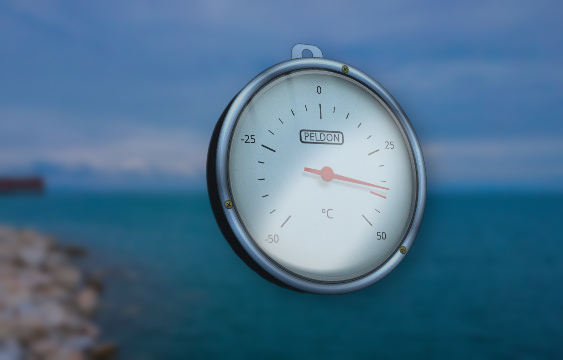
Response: **37.5** °C
